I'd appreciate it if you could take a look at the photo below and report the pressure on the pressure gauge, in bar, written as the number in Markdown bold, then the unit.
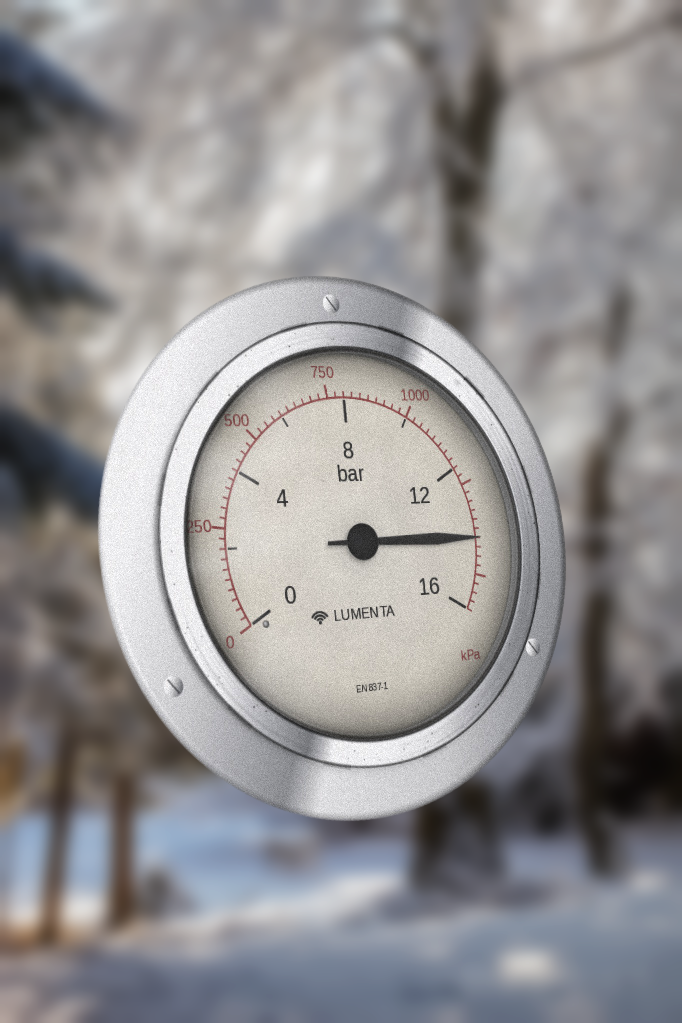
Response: **14** bar
